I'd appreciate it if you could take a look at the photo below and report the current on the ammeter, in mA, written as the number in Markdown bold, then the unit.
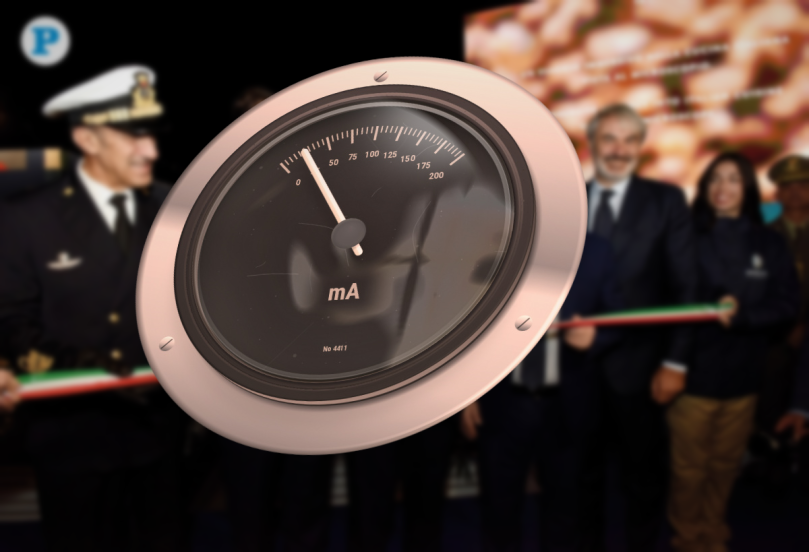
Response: **25** mA
